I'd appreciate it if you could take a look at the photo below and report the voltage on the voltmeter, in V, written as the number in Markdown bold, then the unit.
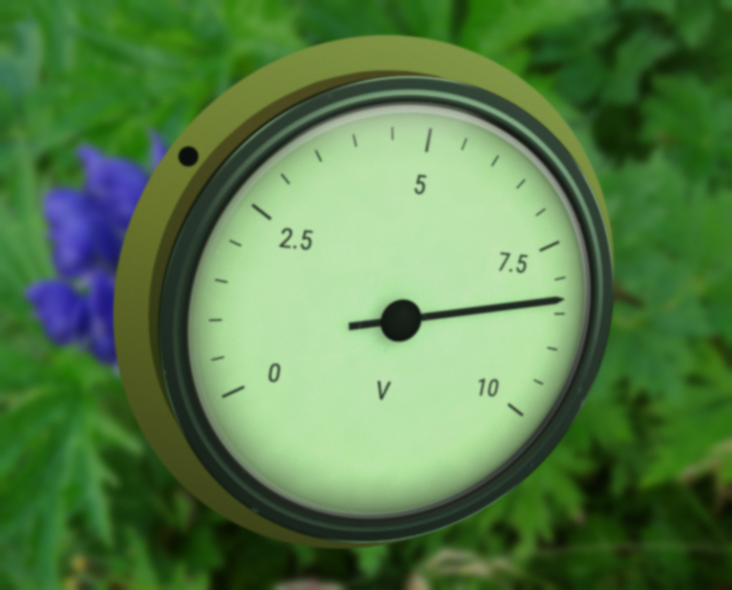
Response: **8.25** V
